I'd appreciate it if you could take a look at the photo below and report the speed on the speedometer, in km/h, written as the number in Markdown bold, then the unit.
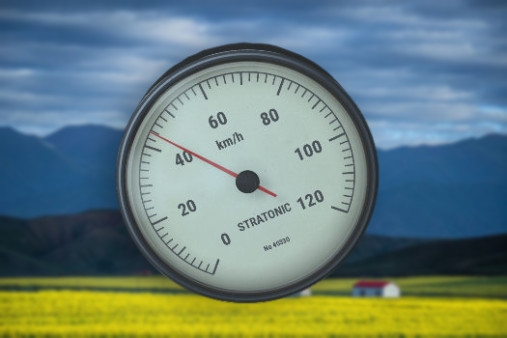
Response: **44** km/h
